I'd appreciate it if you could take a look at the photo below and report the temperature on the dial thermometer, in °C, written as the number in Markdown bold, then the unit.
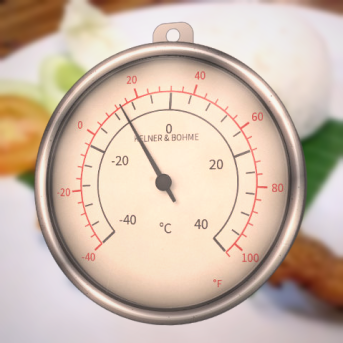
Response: **-10** °C
